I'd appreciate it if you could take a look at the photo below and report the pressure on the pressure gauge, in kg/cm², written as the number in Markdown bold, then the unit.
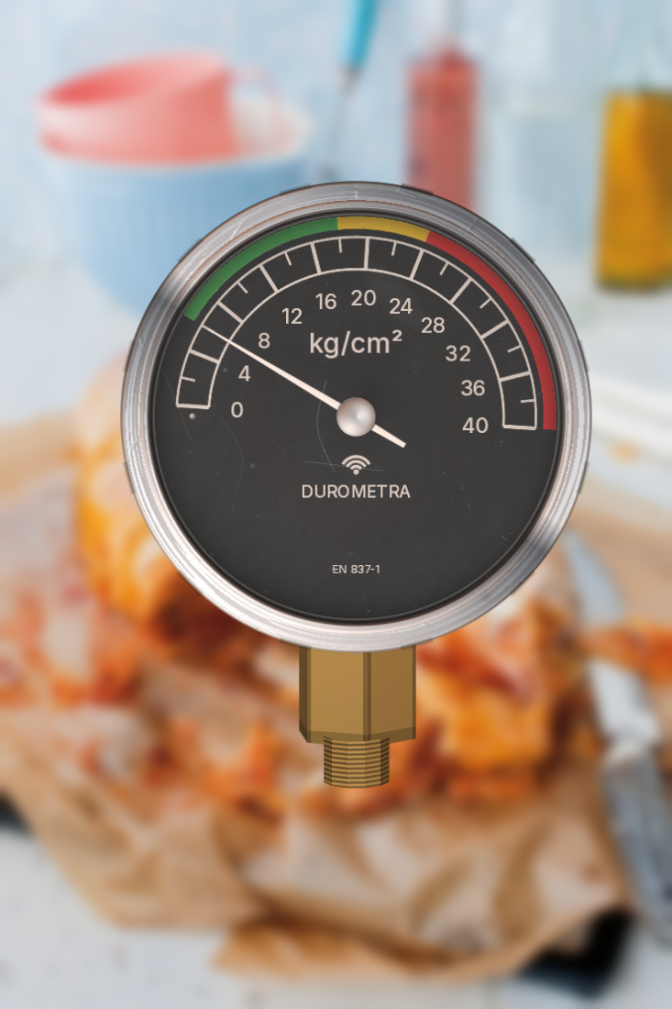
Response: **6** kg/cm²
